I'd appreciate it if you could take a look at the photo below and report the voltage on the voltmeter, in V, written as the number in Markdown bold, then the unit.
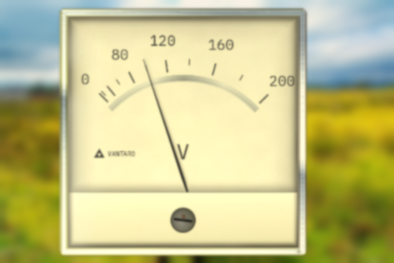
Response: **100** V
